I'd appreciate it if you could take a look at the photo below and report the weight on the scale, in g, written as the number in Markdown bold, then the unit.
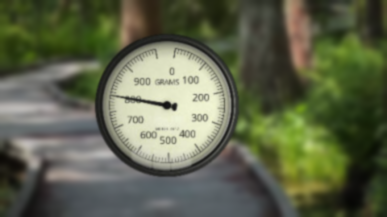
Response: **800** g
